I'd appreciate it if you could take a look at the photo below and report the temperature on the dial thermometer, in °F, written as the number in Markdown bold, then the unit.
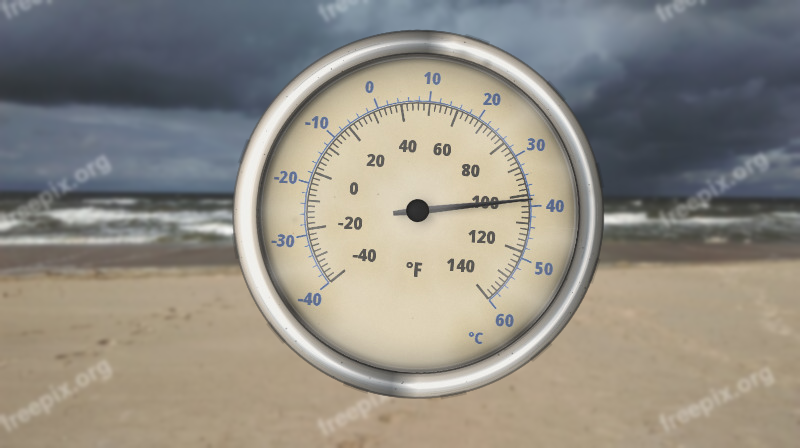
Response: **102** °F
